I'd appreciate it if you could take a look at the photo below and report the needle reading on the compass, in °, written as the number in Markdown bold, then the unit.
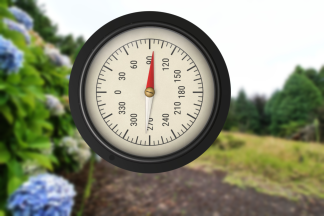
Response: **95** °
